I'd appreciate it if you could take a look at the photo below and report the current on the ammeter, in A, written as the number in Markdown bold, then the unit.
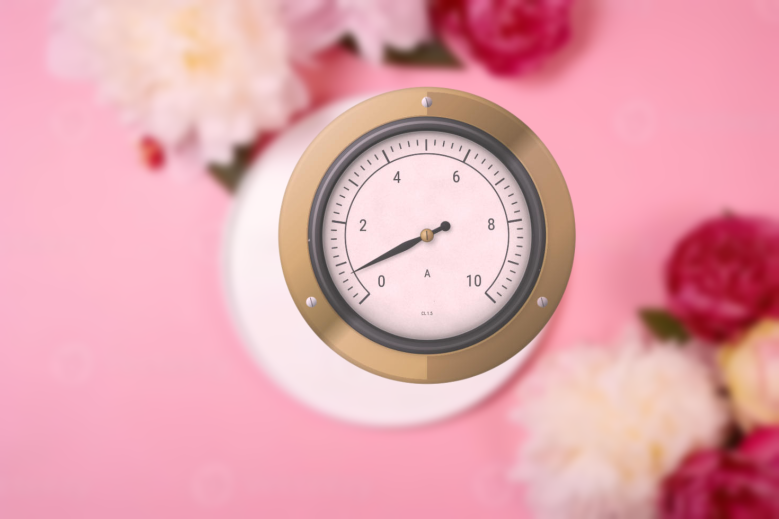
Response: **0.7** A
